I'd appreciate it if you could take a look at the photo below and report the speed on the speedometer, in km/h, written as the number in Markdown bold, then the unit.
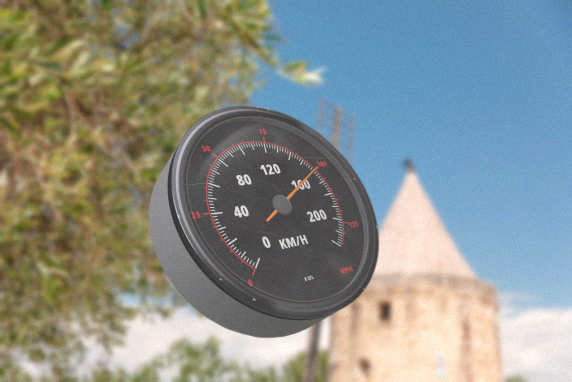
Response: **160** km/h
